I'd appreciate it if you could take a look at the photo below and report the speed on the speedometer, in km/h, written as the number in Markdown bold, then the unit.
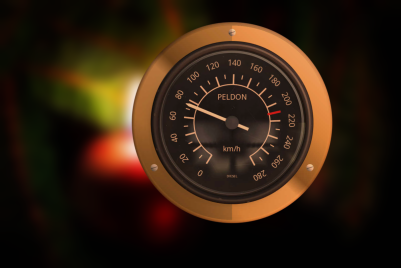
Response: **75** km/h
